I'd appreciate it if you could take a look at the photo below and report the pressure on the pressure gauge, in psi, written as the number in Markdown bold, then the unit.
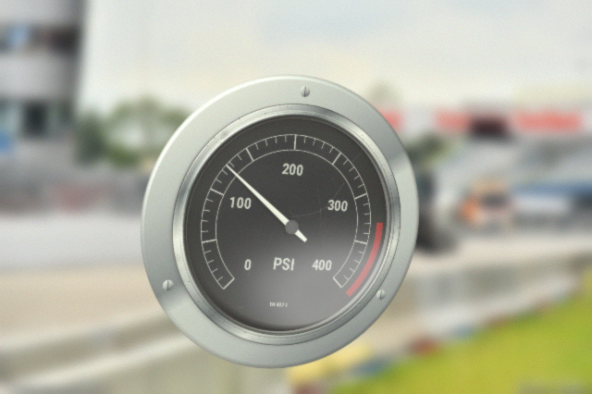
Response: **125** psi
